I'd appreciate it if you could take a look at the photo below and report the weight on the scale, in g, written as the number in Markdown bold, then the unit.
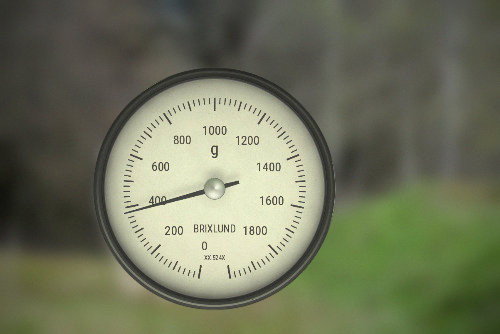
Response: **380** g
